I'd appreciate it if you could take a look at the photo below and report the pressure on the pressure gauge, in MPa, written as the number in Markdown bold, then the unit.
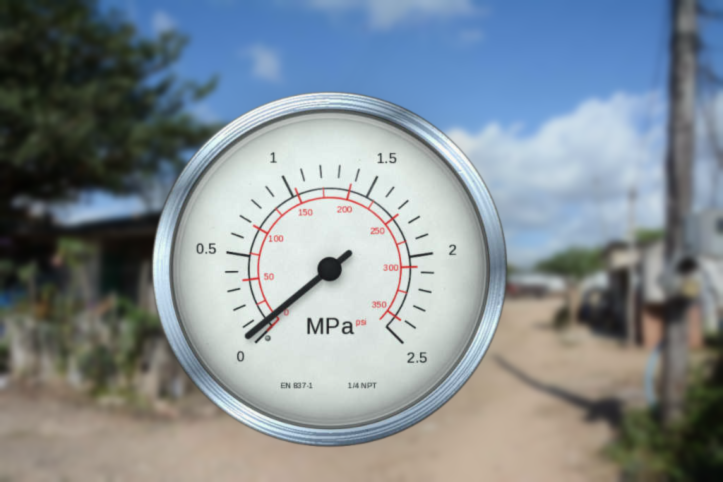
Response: **0.05** MPa
